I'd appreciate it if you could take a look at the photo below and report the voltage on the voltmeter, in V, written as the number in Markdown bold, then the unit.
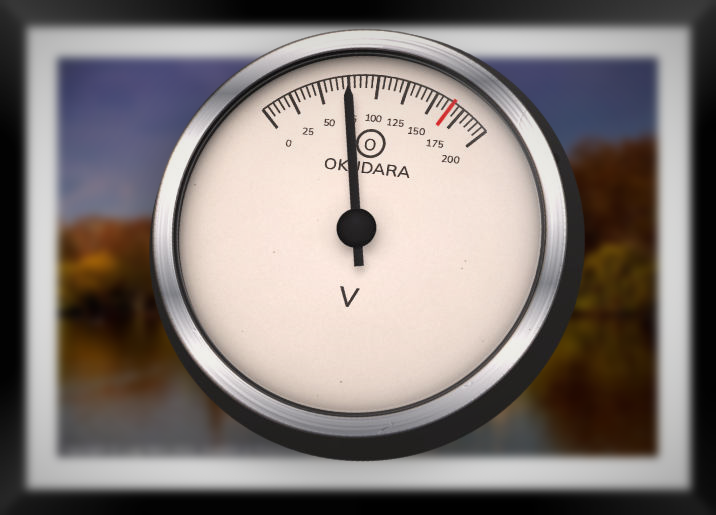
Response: **75** V
